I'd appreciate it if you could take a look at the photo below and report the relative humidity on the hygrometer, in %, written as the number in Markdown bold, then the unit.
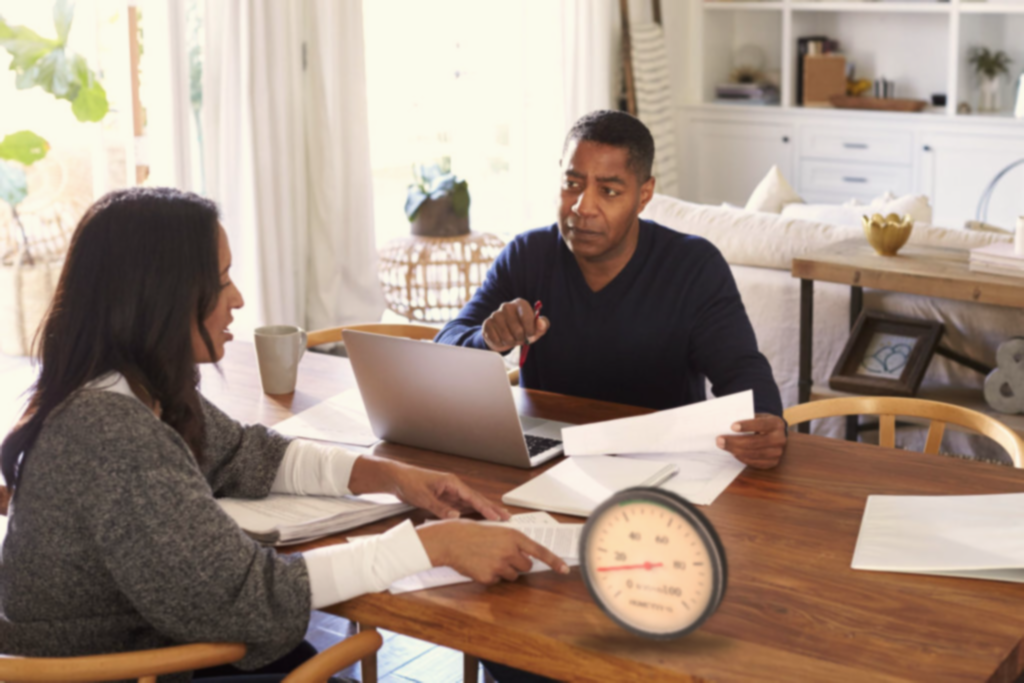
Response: **12** %
